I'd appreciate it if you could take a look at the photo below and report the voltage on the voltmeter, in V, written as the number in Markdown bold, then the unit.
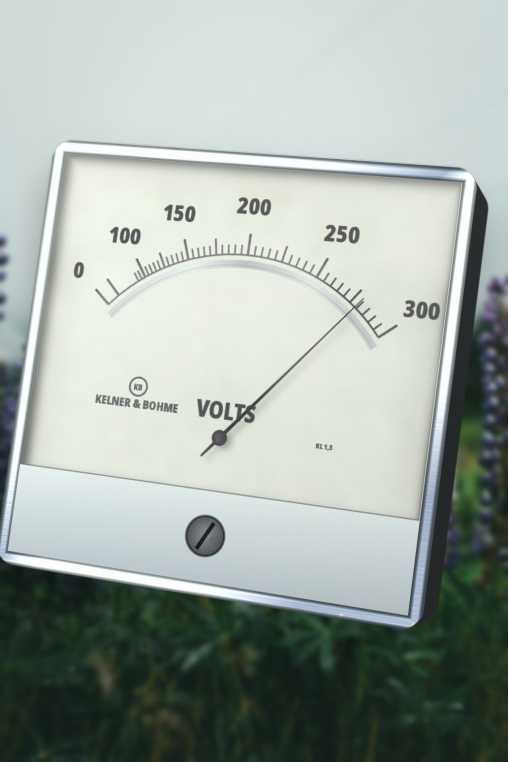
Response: **280** V
